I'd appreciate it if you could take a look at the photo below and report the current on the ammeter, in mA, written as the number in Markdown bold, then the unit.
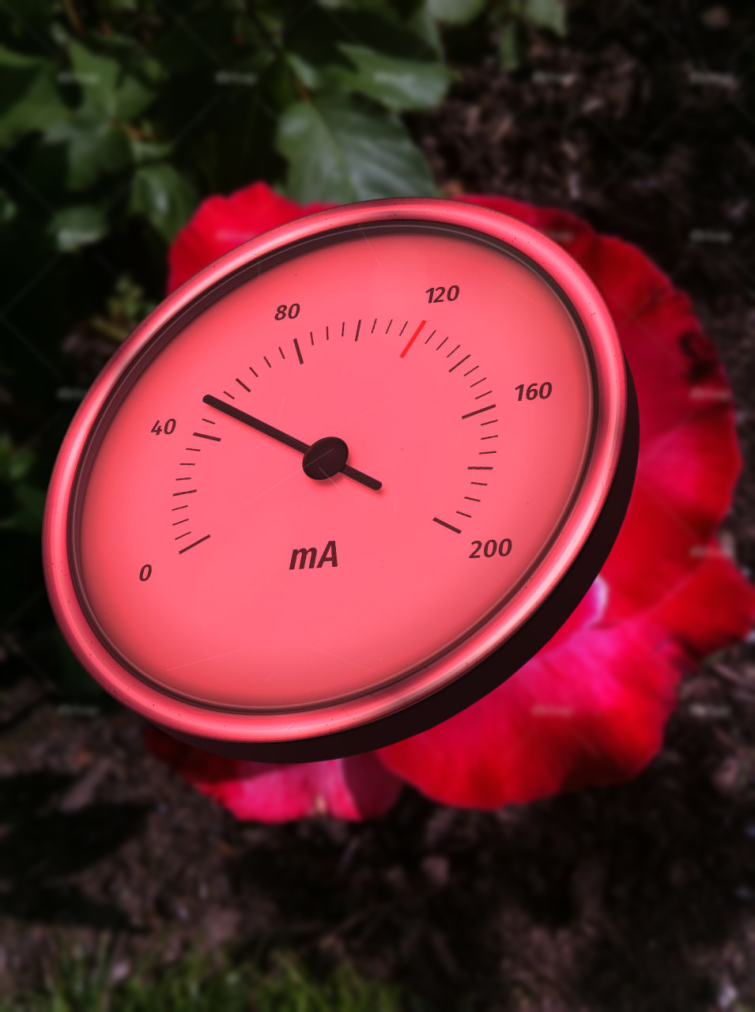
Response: **50** mA
